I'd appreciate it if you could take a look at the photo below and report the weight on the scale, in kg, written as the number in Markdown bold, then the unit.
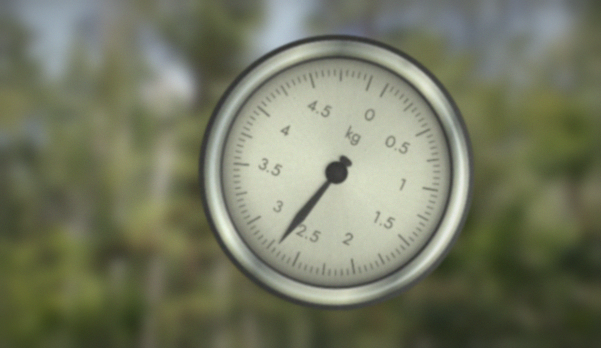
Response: **2.7** kg
